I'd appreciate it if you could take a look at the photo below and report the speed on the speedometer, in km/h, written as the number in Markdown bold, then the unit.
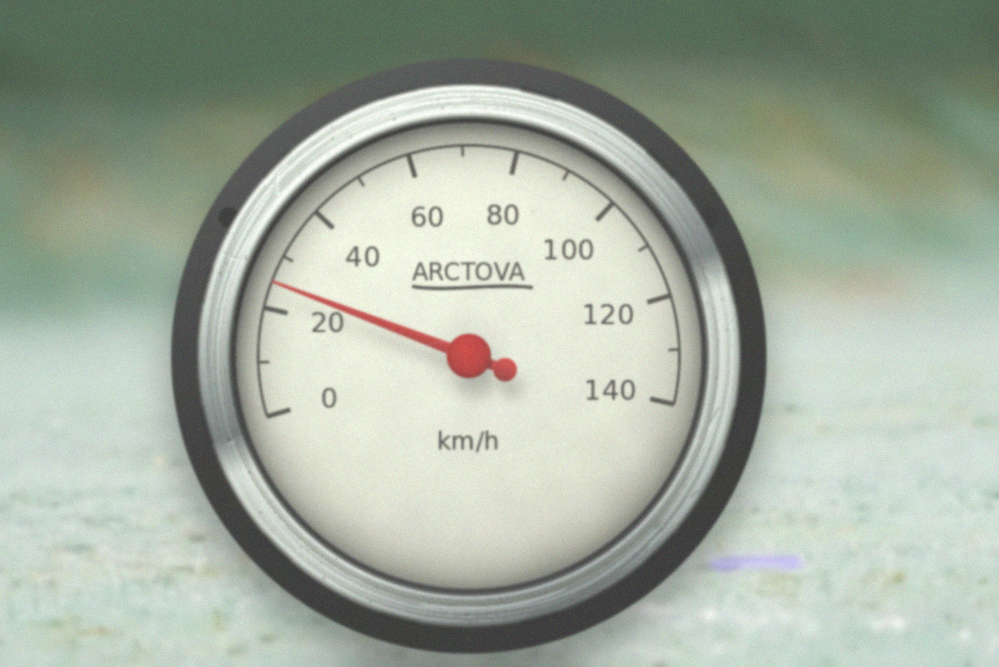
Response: **25** km/h
